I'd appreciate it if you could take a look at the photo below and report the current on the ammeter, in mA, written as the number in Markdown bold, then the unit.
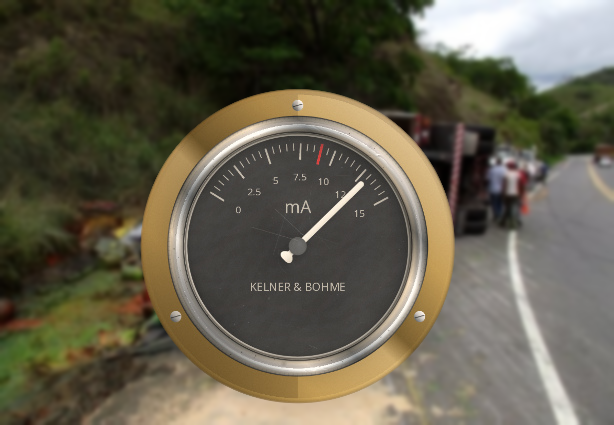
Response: **13** mA
